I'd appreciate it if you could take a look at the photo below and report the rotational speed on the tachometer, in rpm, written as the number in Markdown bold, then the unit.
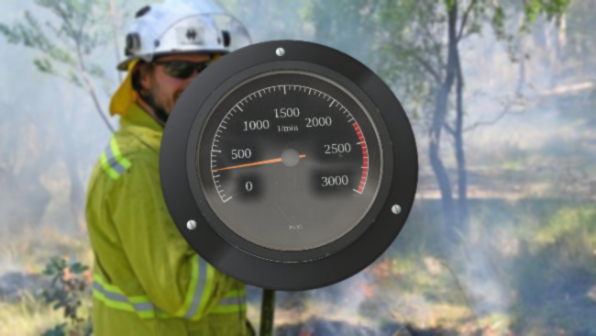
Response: **300** rpm
